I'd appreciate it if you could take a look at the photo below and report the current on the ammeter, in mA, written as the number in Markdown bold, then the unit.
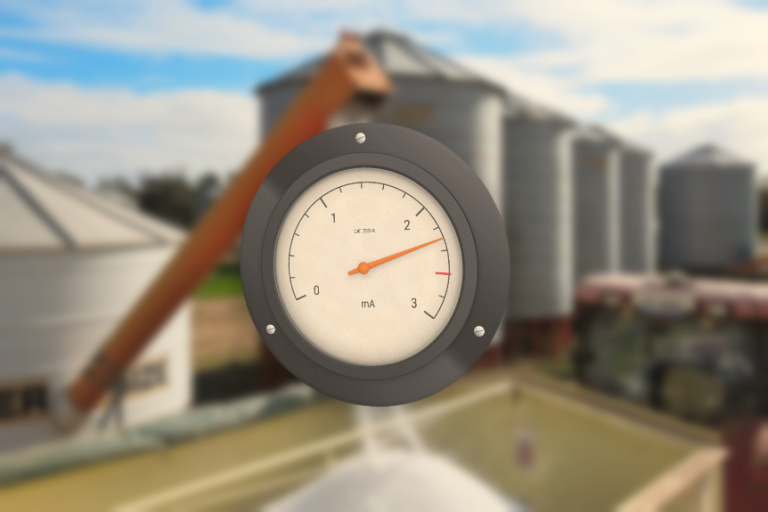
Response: **2.3** mA
